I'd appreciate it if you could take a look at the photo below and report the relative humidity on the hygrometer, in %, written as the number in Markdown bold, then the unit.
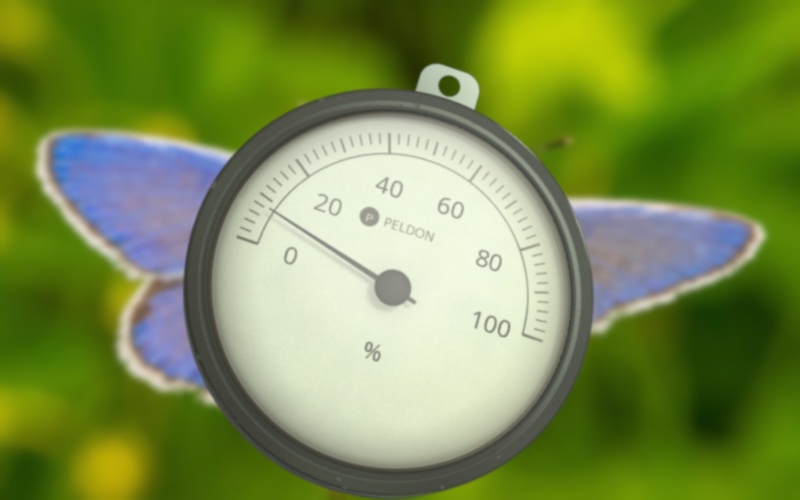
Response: **8** %
